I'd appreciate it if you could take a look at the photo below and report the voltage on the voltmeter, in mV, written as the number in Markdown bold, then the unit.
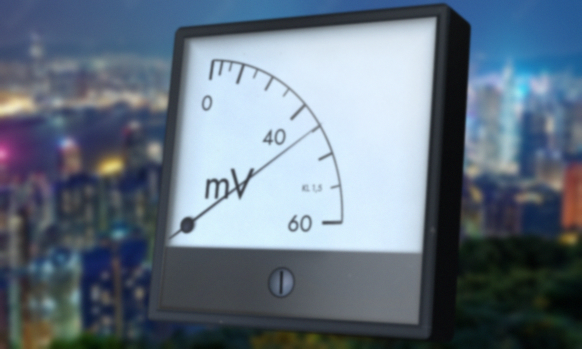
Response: **45** mV
